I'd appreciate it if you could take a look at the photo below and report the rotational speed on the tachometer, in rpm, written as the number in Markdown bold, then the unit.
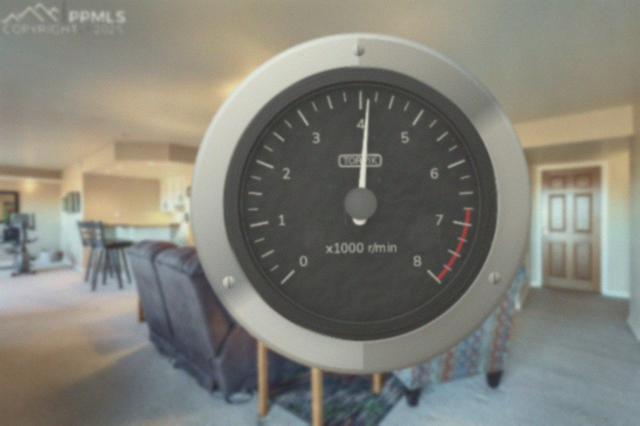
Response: **4125** rpm
